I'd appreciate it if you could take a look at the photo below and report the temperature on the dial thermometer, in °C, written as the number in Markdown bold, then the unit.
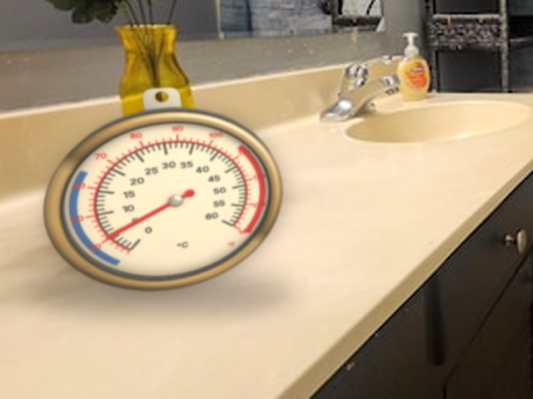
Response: **5** °C
